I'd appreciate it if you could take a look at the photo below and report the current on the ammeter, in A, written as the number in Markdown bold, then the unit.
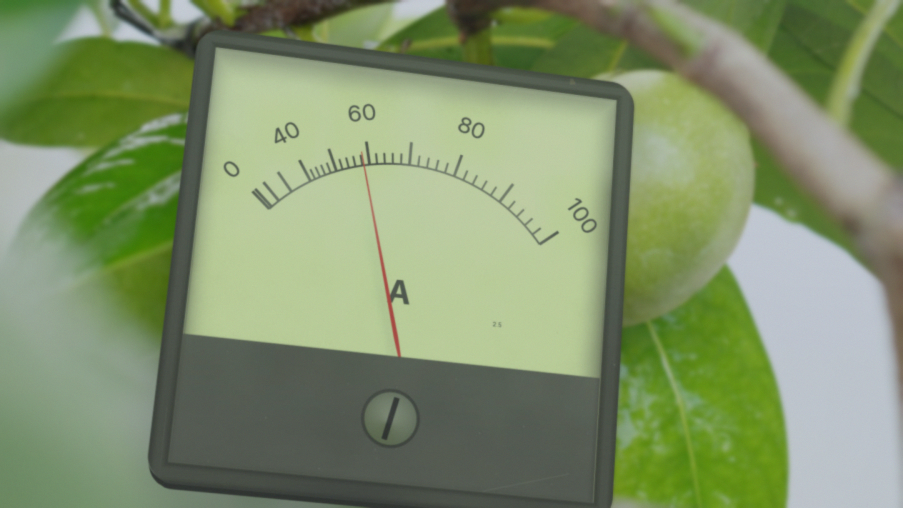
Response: **58** A
